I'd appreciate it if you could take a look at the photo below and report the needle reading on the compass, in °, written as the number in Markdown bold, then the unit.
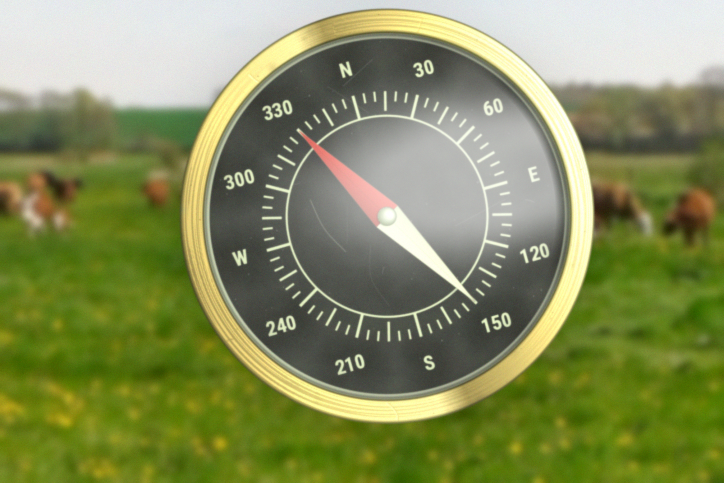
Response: **330** °
